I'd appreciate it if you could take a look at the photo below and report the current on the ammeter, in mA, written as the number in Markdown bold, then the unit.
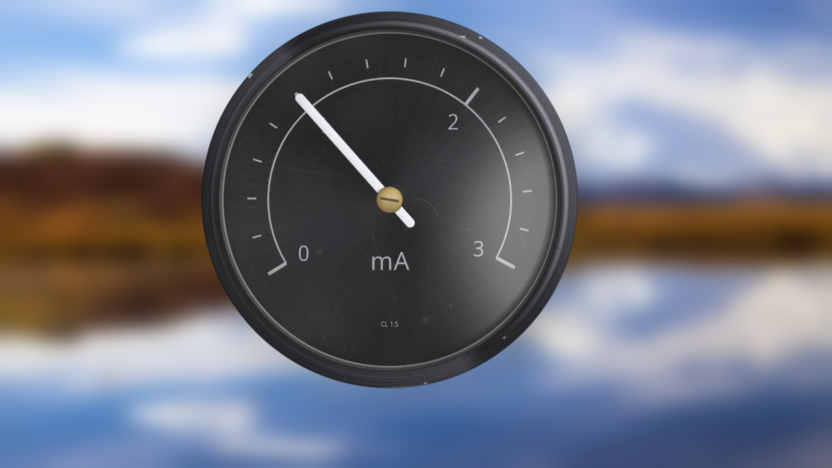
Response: **1** mA
